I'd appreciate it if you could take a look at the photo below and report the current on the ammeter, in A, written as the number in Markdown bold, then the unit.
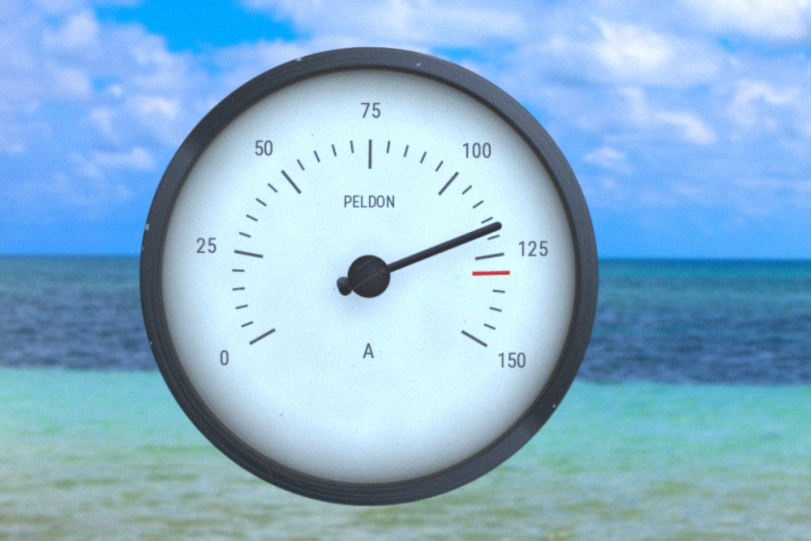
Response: **117.5** A
